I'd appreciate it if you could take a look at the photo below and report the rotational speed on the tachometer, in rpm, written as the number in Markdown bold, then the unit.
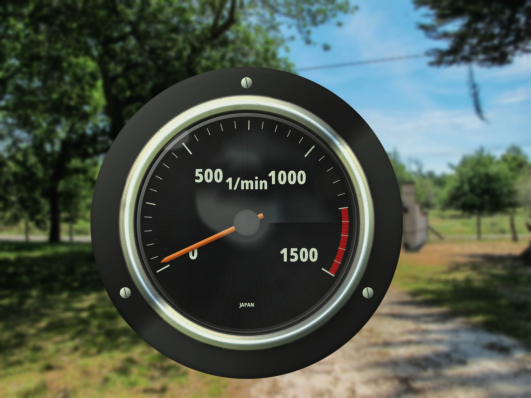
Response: **25** rpm
